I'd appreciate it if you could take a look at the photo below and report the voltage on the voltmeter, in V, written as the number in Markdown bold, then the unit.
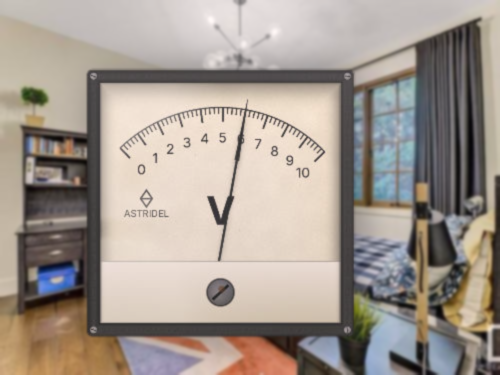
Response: **6** V
